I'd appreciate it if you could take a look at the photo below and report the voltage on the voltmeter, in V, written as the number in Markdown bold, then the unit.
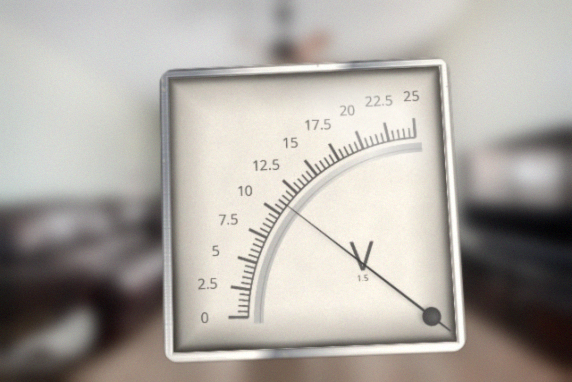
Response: **11** V
